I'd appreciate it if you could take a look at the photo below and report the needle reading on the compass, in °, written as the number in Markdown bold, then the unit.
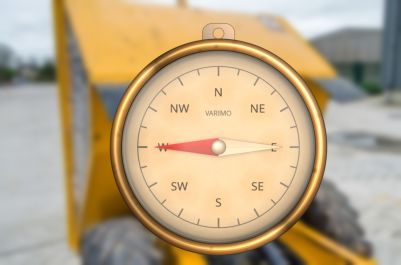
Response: **270** °
